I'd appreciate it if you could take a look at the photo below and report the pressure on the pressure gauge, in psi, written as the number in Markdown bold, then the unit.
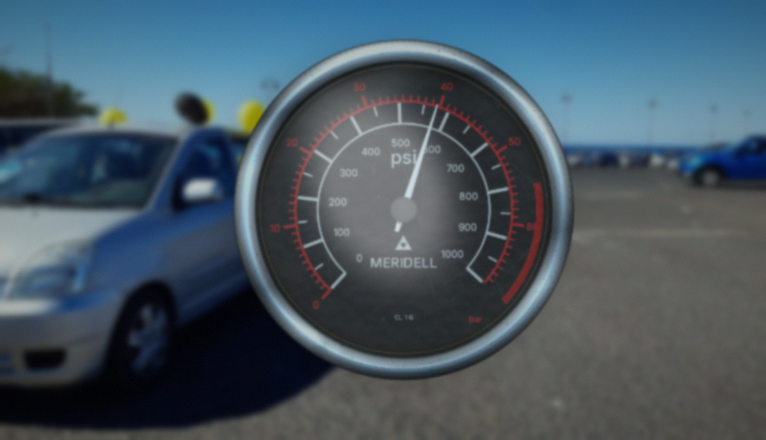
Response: **575** psi
